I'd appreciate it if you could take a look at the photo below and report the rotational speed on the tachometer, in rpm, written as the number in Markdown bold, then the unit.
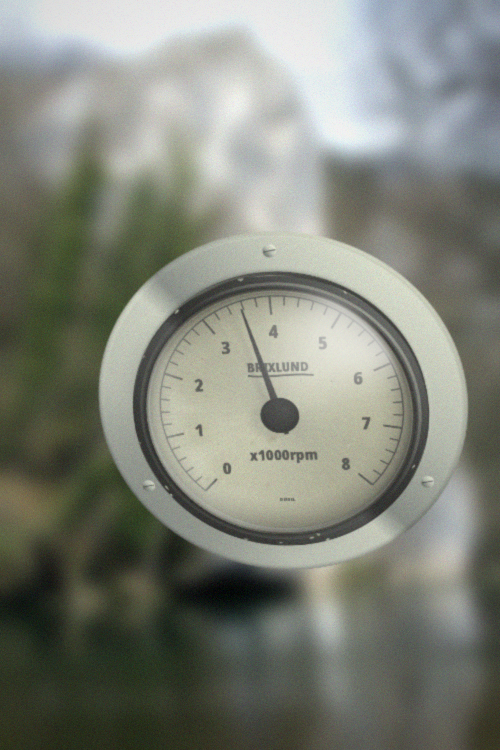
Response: **3600** rpm
